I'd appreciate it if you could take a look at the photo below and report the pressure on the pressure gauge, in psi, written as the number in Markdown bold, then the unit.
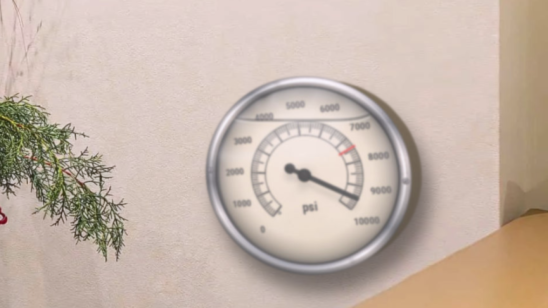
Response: **9500** psi
